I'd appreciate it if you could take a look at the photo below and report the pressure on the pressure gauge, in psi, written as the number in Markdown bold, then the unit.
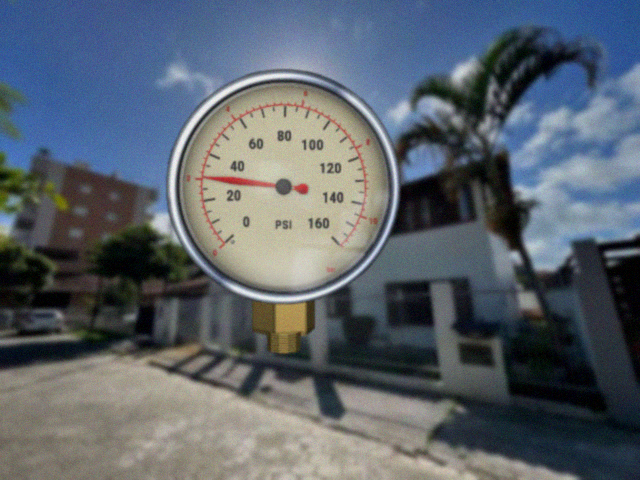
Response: **30** psi
